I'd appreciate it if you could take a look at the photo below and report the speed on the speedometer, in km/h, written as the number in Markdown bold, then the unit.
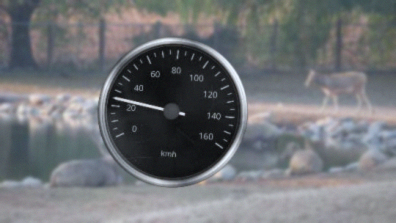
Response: **25** km/h
